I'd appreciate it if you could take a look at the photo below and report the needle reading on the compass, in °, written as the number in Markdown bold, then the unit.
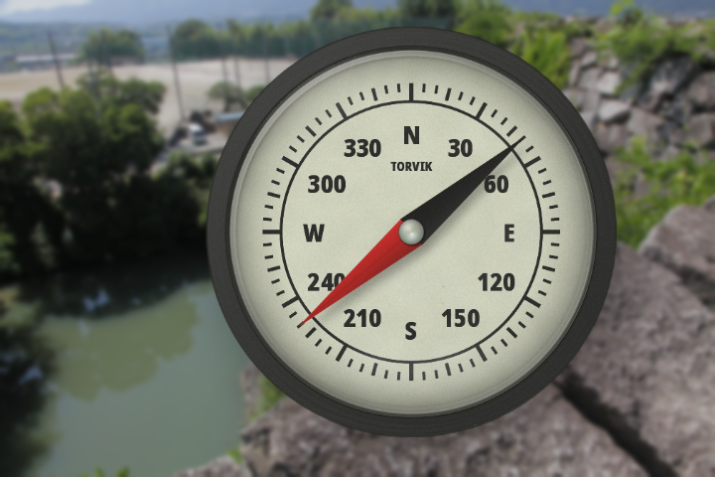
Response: **230** °
